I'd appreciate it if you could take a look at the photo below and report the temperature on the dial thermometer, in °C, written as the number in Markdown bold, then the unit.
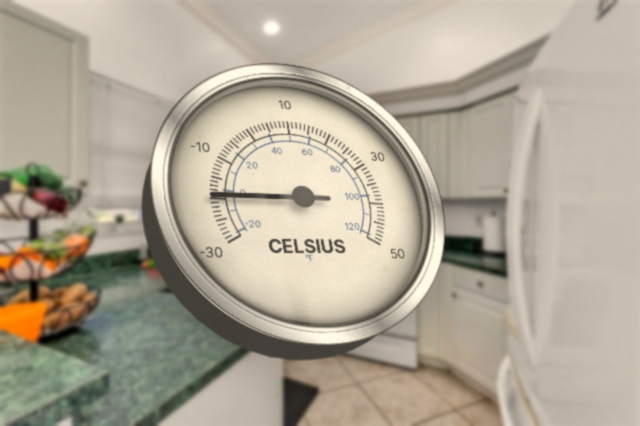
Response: **-20** °C
